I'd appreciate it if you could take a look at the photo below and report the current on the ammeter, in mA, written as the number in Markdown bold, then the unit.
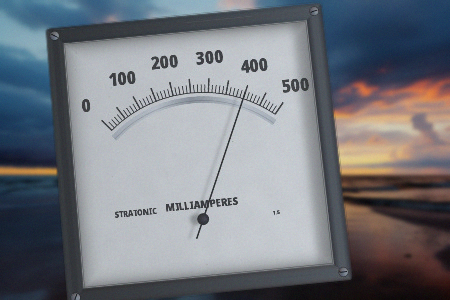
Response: **400** mA
